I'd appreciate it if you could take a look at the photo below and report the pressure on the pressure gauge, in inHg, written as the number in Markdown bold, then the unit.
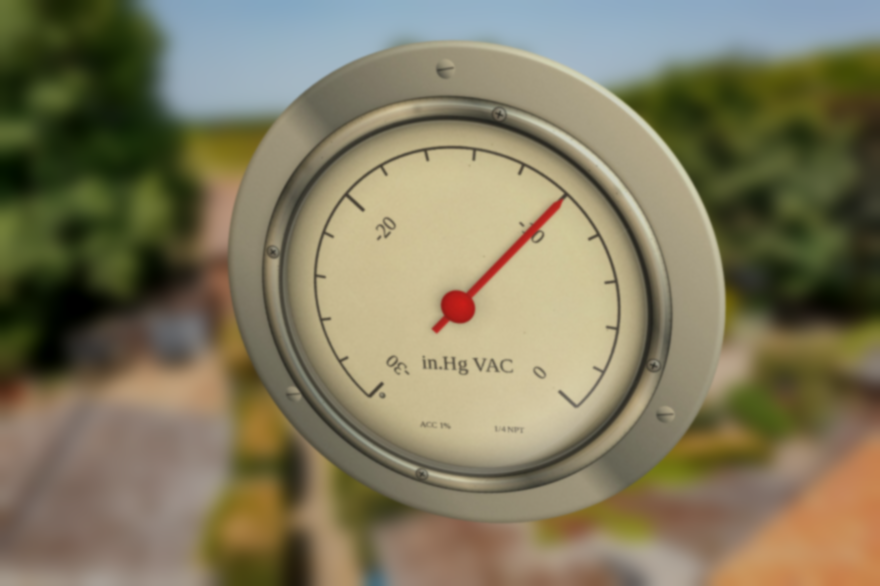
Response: **-10** inHg
